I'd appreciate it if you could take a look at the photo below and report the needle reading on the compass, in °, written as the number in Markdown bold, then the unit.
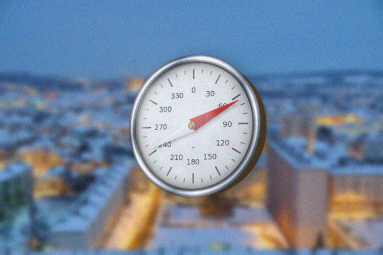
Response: **65** °
